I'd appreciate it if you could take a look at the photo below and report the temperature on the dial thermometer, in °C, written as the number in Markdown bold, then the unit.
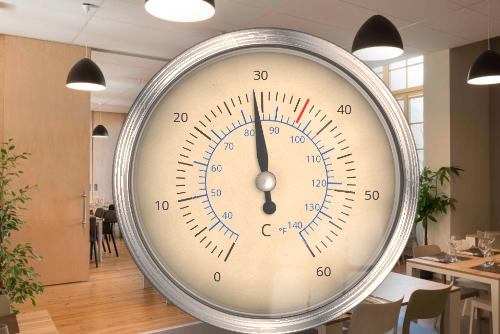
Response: **29** °C
